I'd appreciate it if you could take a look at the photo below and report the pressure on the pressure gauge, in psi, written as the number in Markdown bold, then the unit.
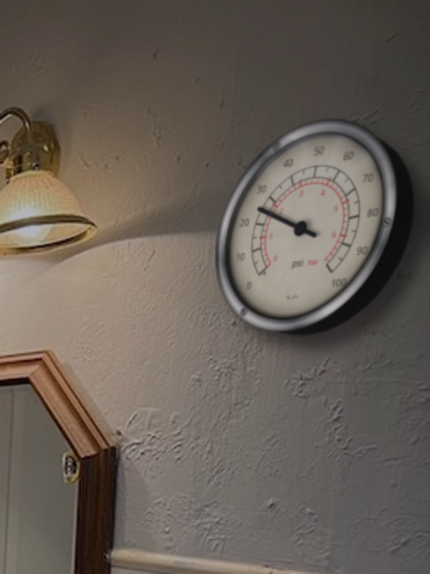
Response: **25** psi
